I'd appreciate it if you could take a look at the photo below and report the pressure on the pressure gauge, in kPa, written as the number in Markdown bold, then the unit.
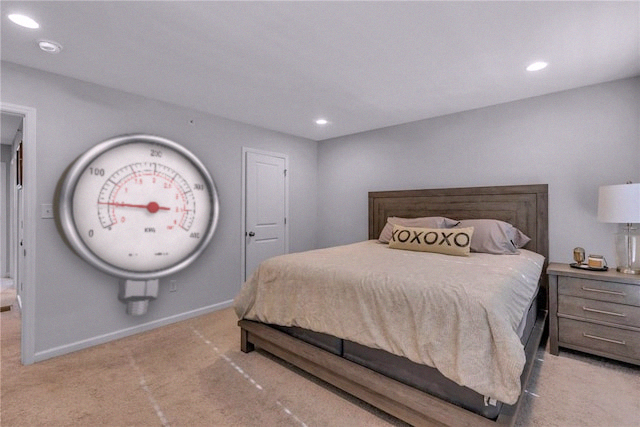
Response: **50** kPa
